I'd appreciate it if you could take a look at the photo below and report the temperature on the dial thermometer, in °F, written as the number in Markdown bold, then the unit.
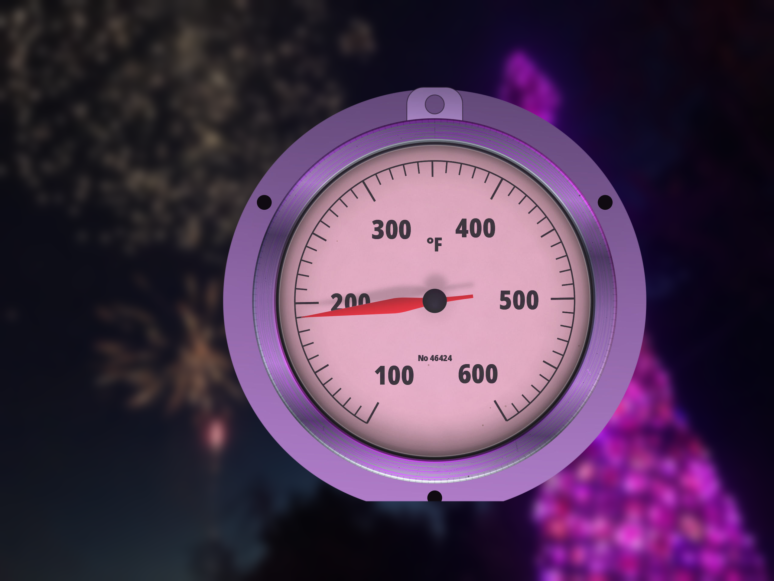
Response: **190** °F
